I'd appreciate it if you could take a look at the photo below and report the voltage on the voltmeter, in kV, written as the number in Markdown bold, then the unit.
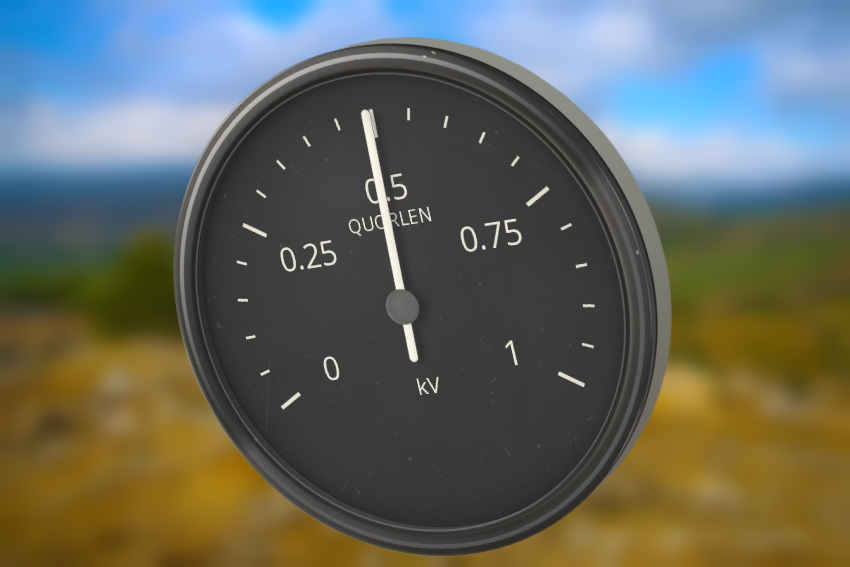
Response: **0.5** kV
